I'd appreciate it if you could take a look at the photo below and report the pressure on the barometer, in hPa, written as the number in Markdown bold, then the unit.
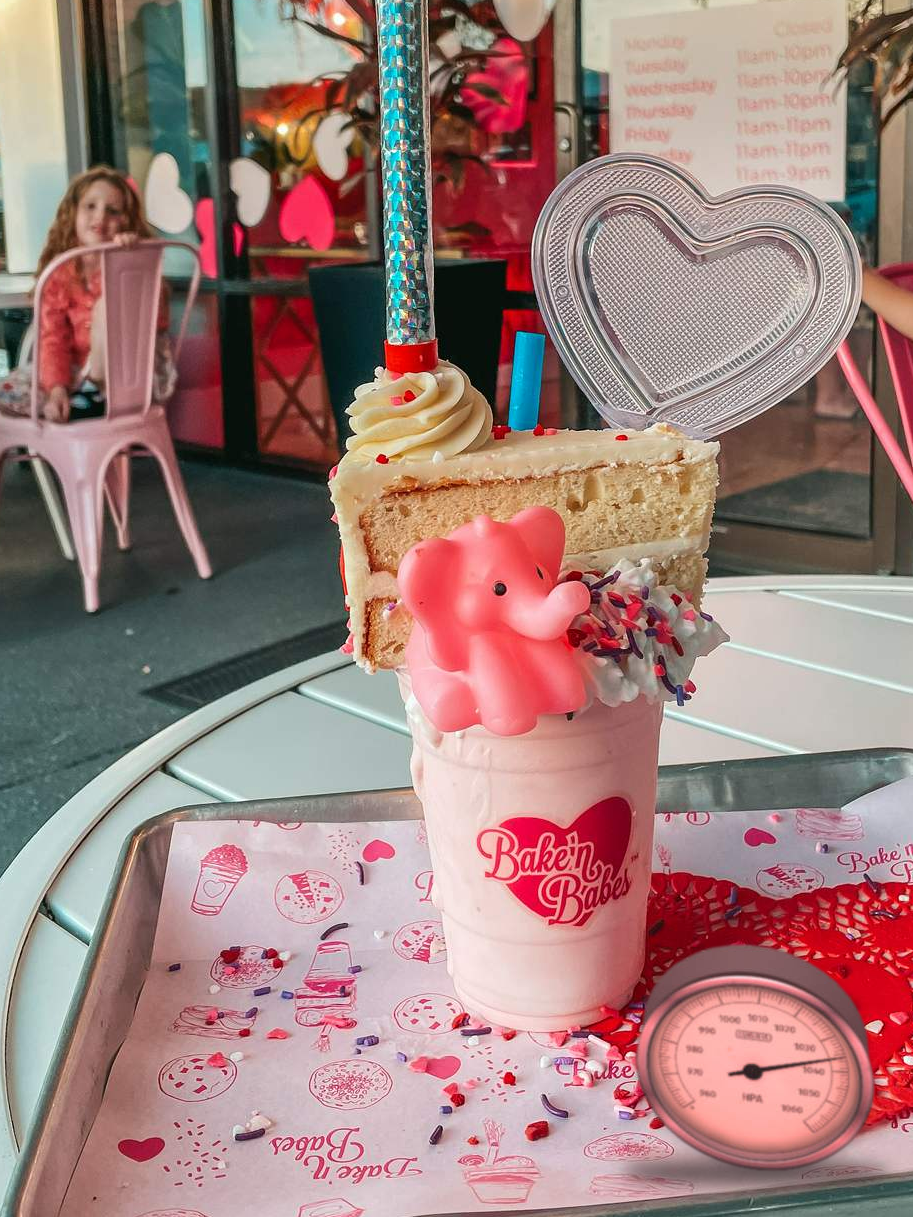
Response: **1035** hPa
